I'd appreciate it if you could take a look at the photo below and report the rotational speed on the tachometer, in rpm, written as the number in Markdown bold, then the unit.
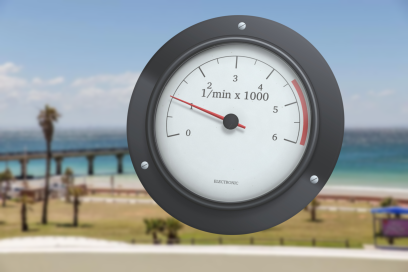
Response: **1000** rpm
